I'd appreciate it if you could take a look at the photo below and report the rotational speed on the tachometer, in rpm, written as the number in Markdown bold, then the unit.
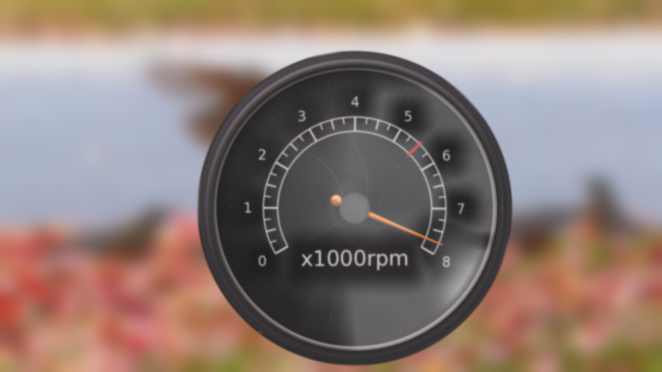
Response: **7750** rpm
